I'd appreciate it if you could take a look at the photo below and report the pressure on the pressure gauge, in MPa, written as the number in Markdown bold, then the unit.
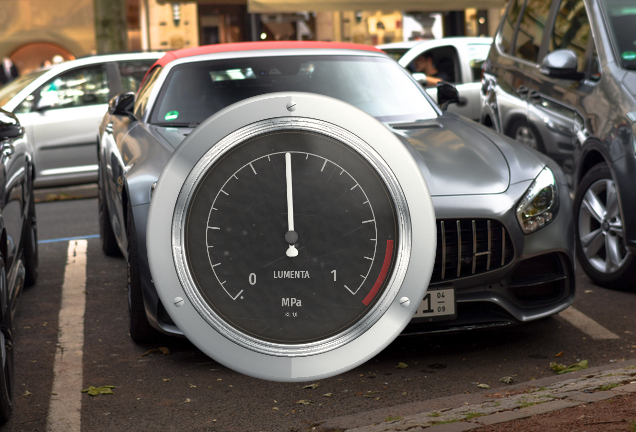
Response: **0.5** MPa
